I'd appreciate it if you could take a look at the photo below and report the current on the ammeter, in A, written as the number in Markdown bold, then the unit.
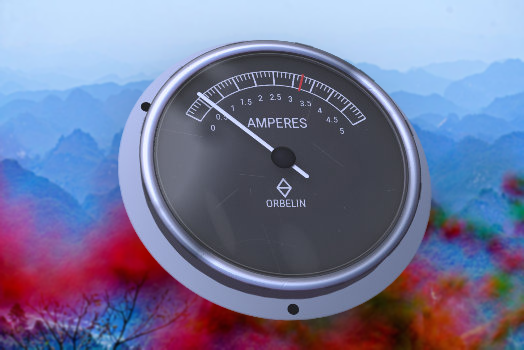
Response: **0.5** A
